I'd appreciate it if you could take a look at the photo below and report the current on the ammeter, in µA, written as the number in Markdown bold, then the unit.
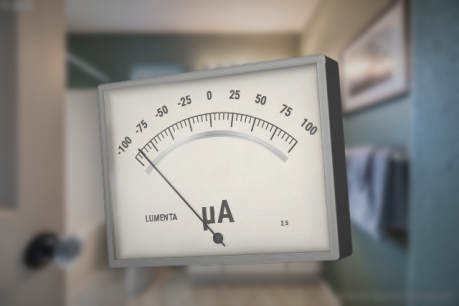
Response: **-90** µA
